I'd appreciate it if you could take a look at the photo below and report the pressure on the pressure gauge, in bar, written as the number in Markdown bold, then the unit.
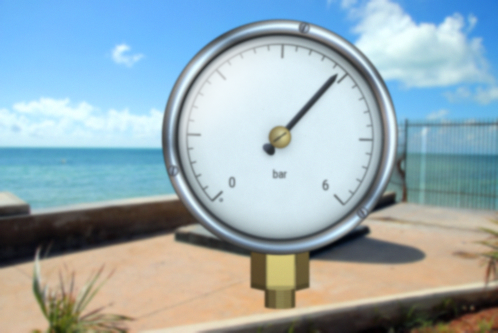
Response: **3.9** bar
